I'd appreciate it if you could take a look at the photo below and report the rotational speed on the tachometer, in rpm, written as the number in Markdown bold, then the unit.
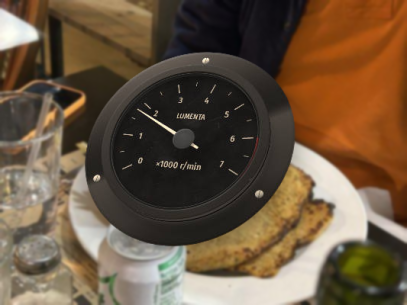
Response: **1750** rpm
